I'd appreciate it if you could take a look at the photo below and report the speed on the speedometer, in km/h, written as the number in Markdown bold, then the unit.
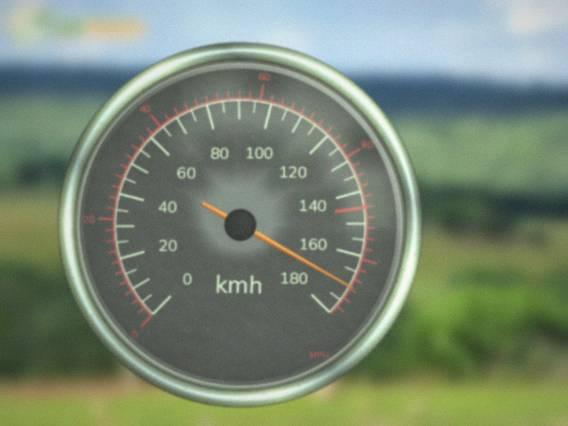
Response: **170** km/h
